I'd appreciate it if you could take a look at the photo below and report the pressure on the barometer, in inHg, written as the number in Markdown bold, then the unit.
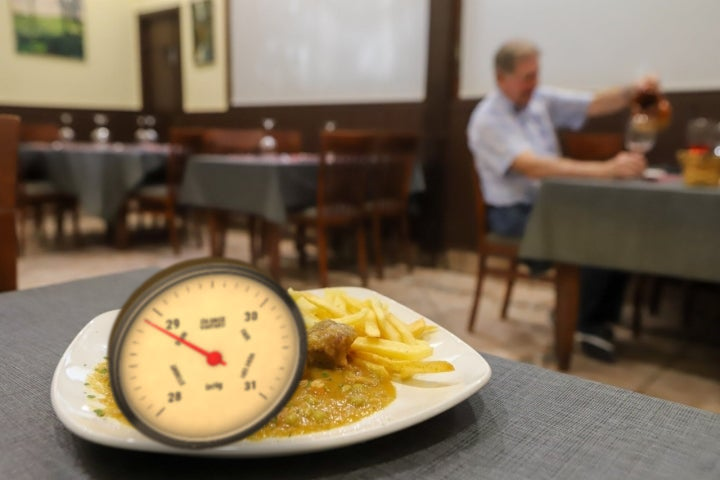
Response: **28.9** inHg
